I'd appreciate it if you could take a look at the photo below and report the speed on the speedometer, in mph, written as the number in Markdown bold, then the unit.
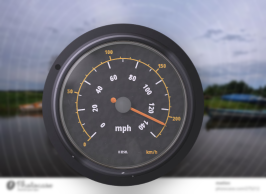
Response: **130** mph
